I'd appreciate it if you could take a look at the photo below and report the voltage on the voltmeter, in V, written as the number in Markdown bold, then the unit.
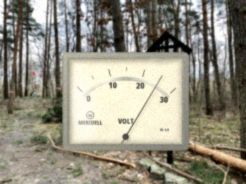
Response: **25** V
